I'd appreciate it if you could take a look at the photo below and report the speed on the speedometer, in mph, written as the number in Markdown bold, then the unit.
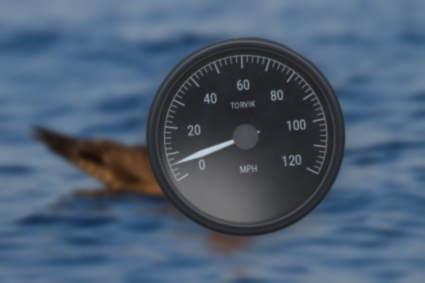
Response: **6** mph
